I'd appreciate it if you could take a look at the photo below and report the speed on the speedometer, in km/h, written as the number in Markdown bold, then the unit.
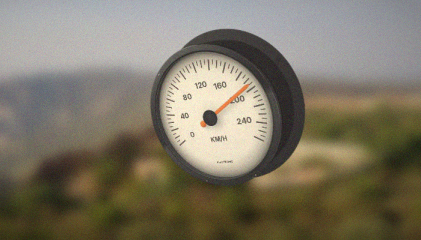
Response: **195** km/h
